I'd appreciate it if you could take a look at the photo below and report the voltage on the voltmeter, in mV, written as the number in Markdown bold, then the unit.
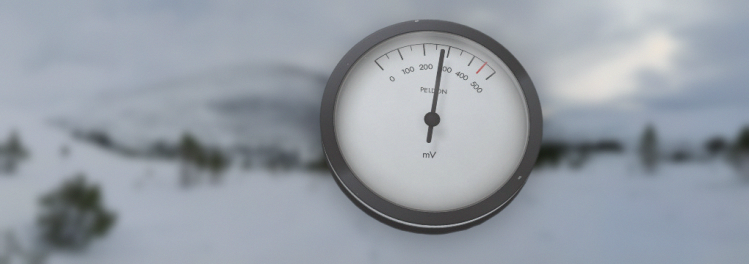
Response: **275** mV
